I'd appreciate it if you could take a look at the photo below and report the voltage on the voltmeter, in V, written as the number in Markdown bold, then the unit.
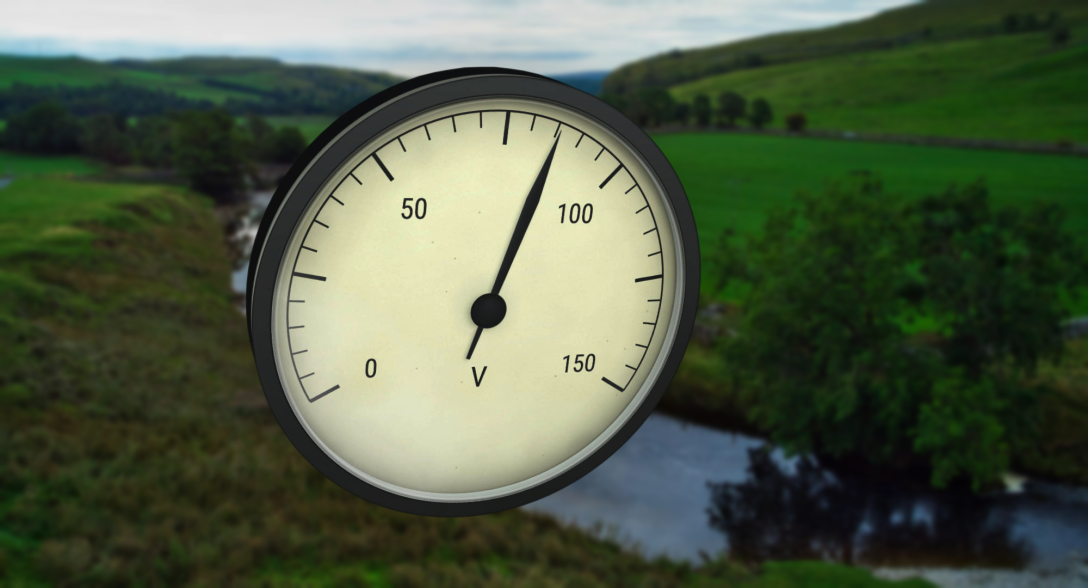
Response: **85** V
